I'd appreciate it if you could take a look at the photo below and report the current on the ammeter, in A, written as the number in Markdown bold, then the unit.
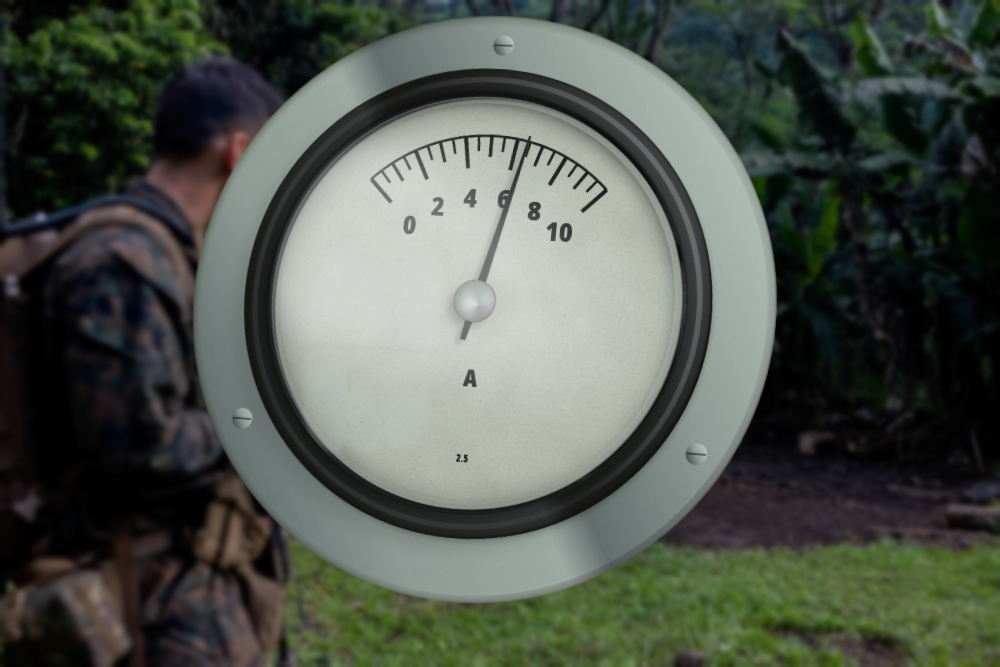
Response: **6.5** A
